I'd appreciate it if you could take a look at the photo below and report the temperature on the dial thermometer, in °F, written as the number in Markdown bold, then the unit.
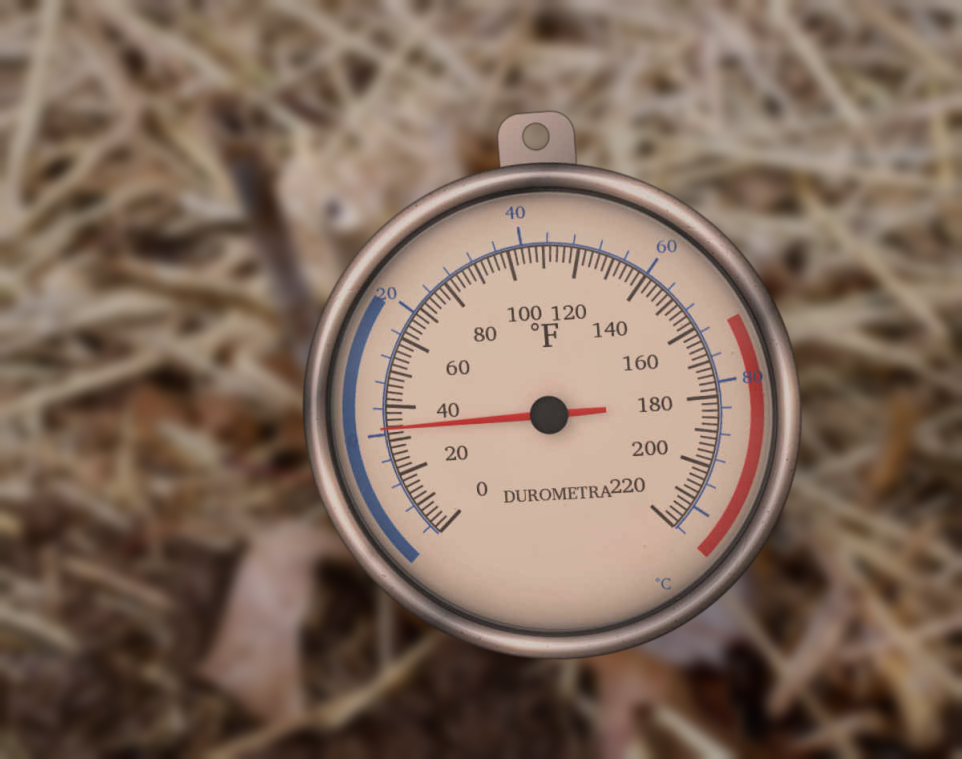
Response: **34** °F
